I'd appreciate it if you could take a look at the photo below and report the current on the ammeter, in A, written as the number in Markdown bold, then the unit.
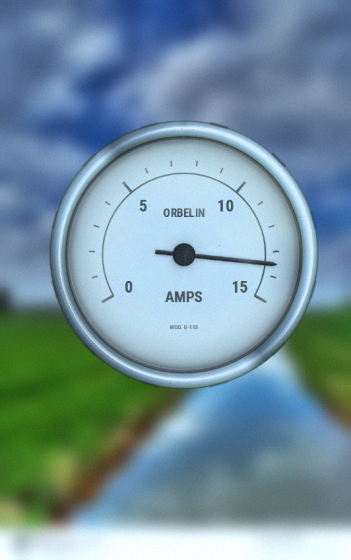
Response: **13.5** A
